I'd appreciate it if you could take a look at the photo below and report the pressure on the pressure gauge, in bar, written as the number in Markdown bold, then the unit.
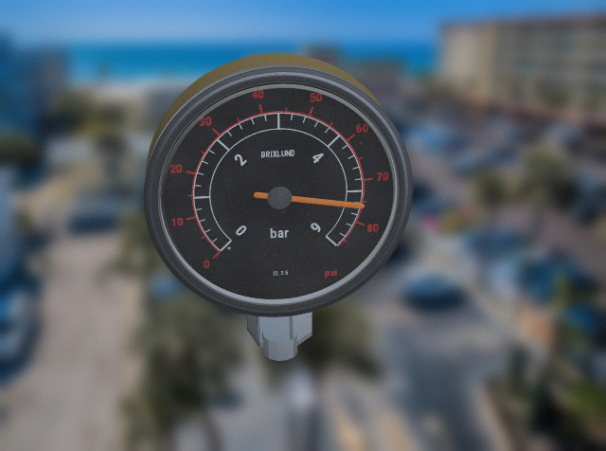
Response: **5.2** bar
